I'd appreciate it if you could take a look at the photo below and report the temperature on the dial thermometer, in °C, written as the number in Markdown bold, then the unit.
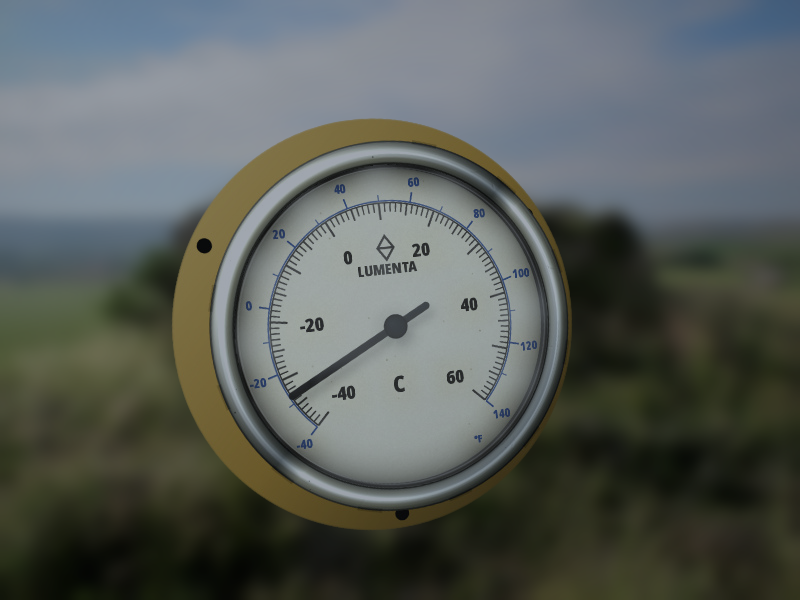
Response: **-33** °C
